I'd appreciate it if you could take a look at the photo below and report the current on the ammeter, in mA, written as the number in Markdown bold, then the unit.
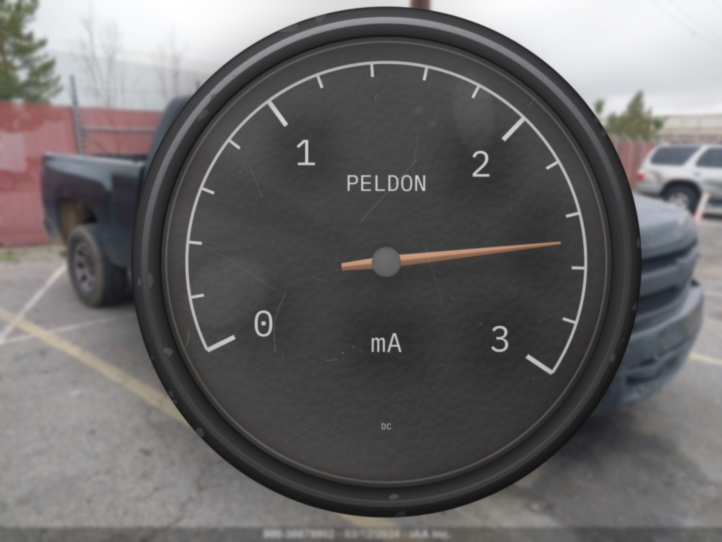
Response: **2.5** mA
